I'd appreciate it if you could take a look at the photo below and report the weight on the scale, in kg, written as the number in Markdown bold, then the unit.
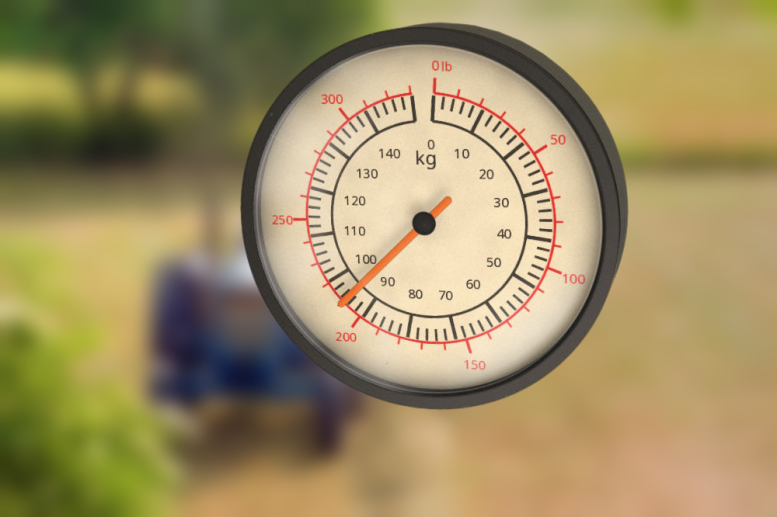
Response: **95** kg
